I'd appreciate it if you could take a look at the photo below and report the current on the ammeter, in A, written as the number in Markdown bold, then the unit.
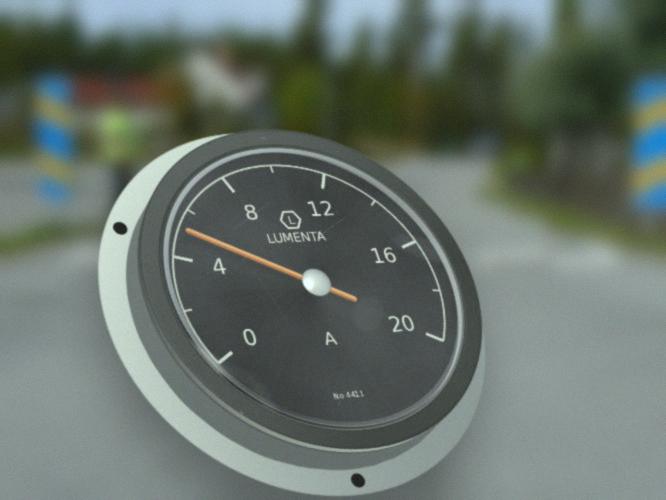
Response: **5** A
